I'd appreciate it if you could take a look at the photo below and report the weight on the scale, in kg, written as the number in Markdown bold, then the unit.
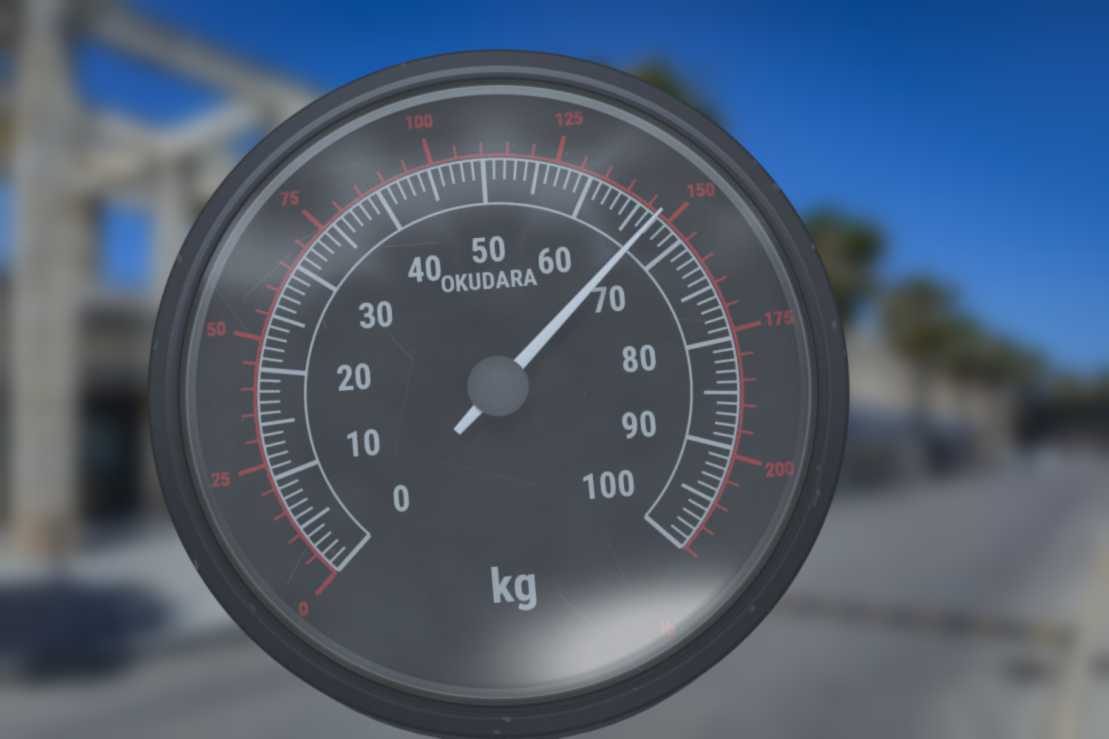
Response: **67** kg
